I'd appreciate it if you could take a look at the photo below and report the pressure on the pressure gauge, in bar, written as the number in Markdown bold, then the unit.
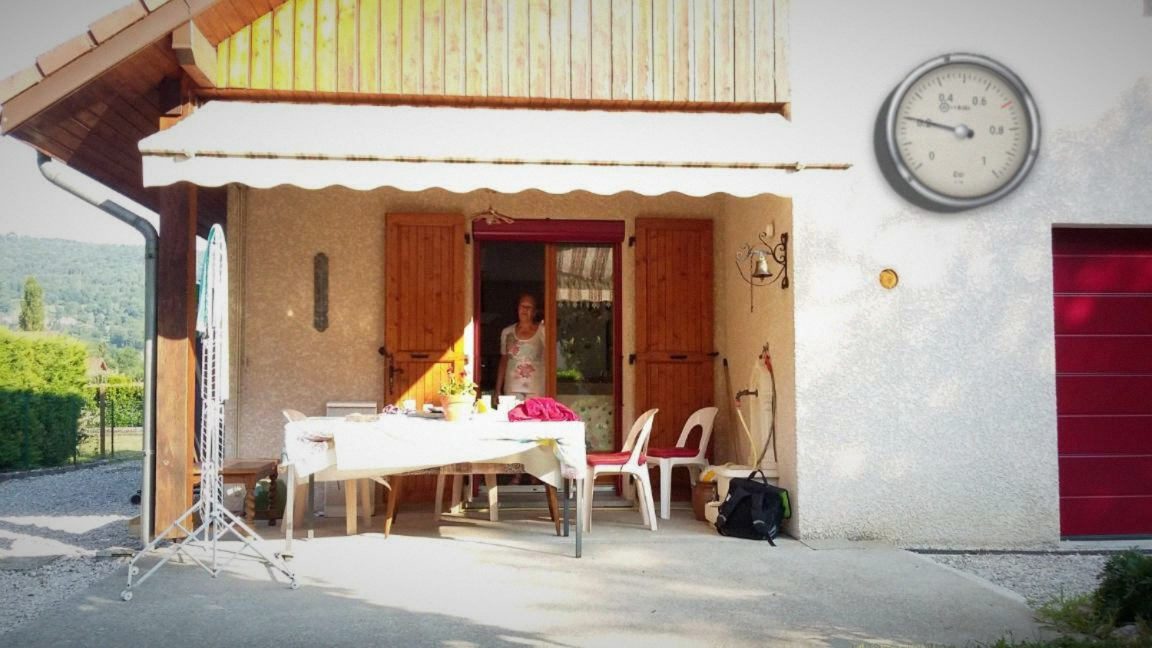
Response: **0.2** bar
